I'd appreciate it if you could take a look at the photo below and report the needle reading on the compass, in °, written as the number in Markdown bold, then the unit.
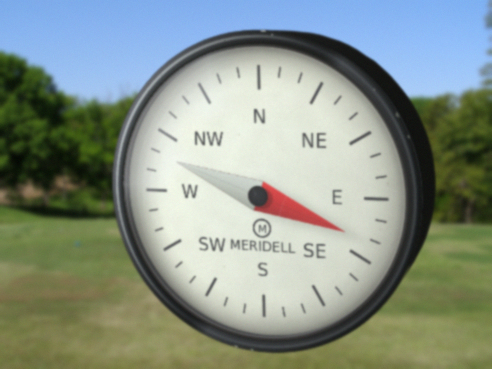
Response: **110** °
